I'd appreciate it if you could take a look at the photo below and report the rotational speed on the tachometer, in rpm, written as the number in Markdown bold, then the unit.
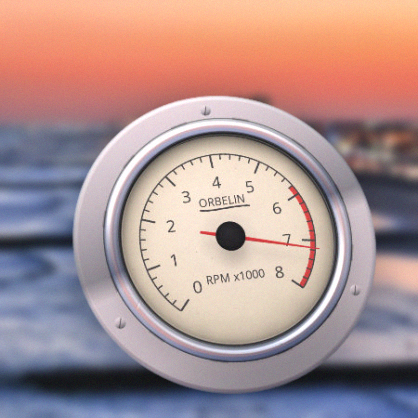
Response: **7200** rpm
